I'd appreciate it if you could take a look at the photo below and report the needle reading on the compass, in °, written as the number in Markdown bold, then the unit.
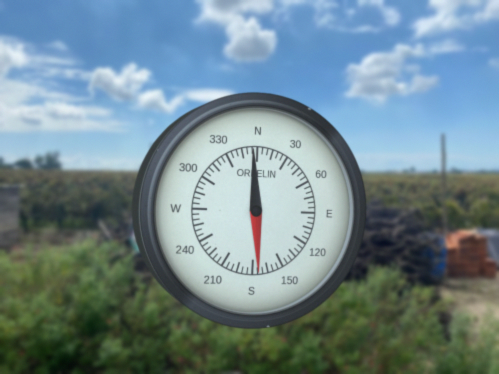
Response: **175** °
